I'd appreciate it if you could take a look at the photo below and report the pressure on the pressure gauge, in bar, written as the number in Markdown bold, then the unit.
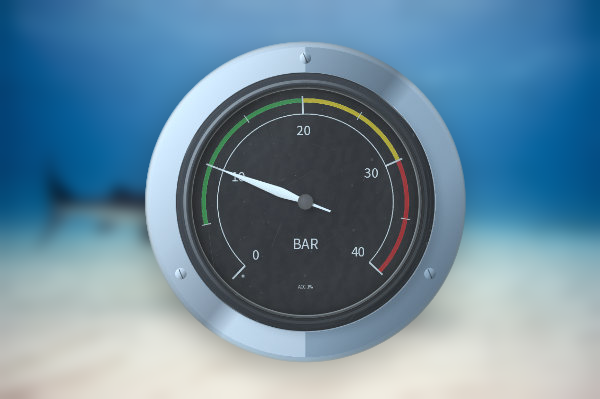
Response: **10** bar
